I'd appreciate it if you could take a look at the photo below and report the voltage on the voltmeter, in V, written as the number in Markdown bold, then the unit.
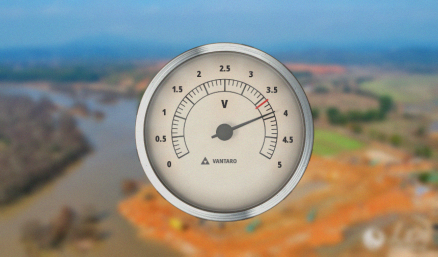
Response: **3.9** V
